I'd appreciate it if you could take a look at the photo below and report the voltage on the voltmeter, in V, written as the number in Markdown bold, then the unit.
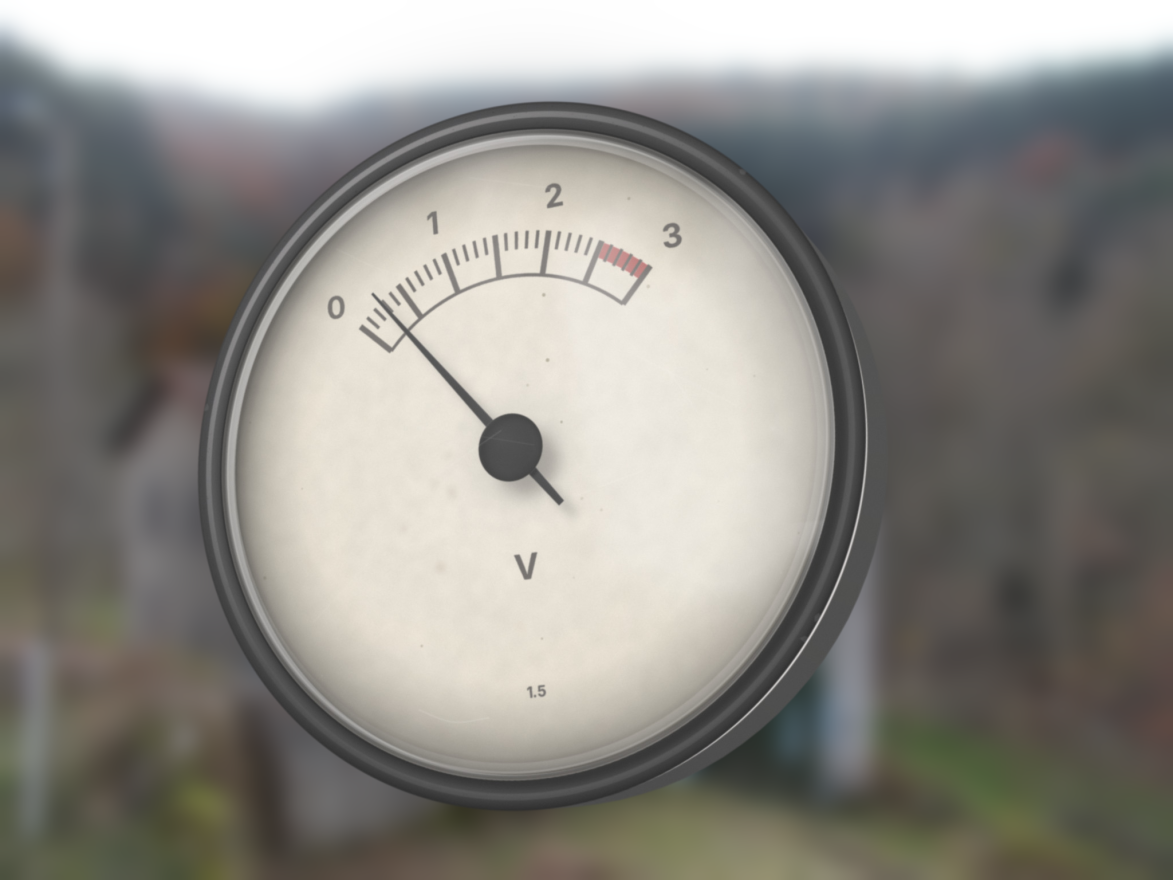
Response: **0.3** V
